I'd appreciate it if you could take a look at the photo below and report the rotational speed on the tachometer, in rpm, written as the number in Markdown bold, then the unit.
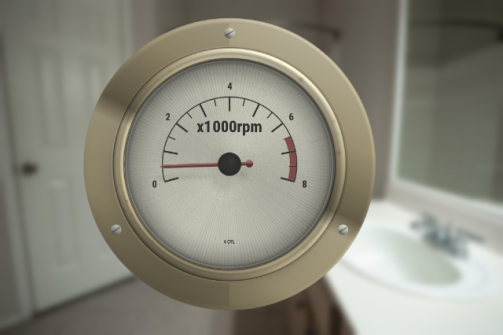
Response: **500** rpm
